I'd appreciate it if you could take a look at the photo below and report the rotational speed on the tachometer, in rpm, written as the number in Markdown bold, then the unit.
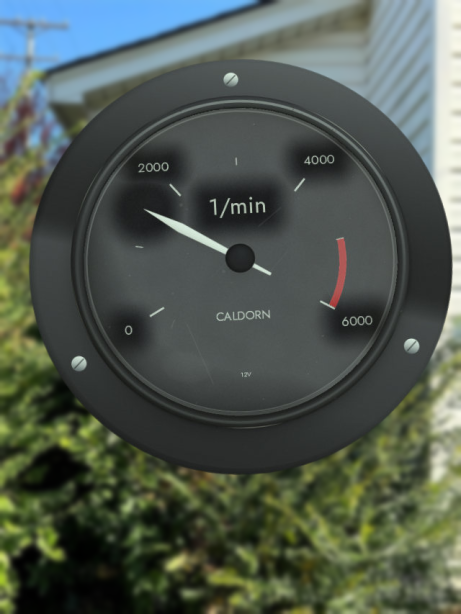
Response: **1500** rpm
